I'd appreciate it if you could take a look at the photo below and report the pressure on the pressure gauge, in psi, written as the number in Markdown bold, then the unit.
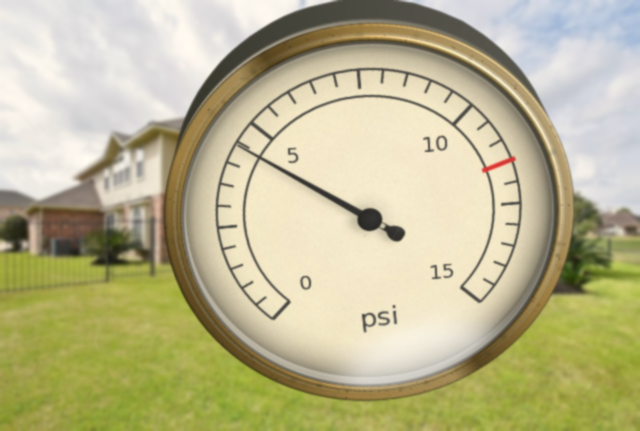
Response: **4.5** psi
